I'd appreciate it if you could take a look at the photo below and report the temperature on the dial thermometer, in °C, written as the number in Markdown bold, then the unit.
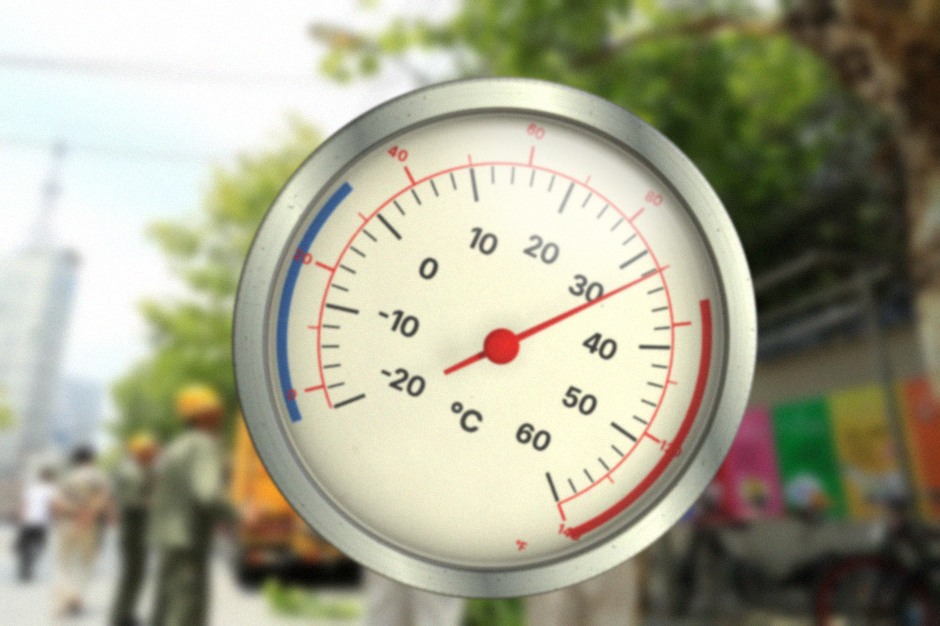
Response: **32** °C
